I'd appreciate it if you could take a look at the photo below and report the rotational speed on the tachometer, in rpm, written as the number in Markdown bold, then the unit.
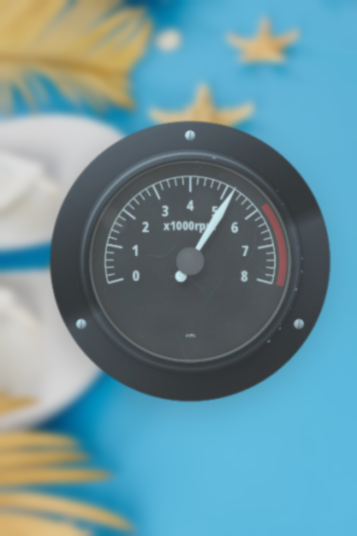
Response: **5200** rpm
